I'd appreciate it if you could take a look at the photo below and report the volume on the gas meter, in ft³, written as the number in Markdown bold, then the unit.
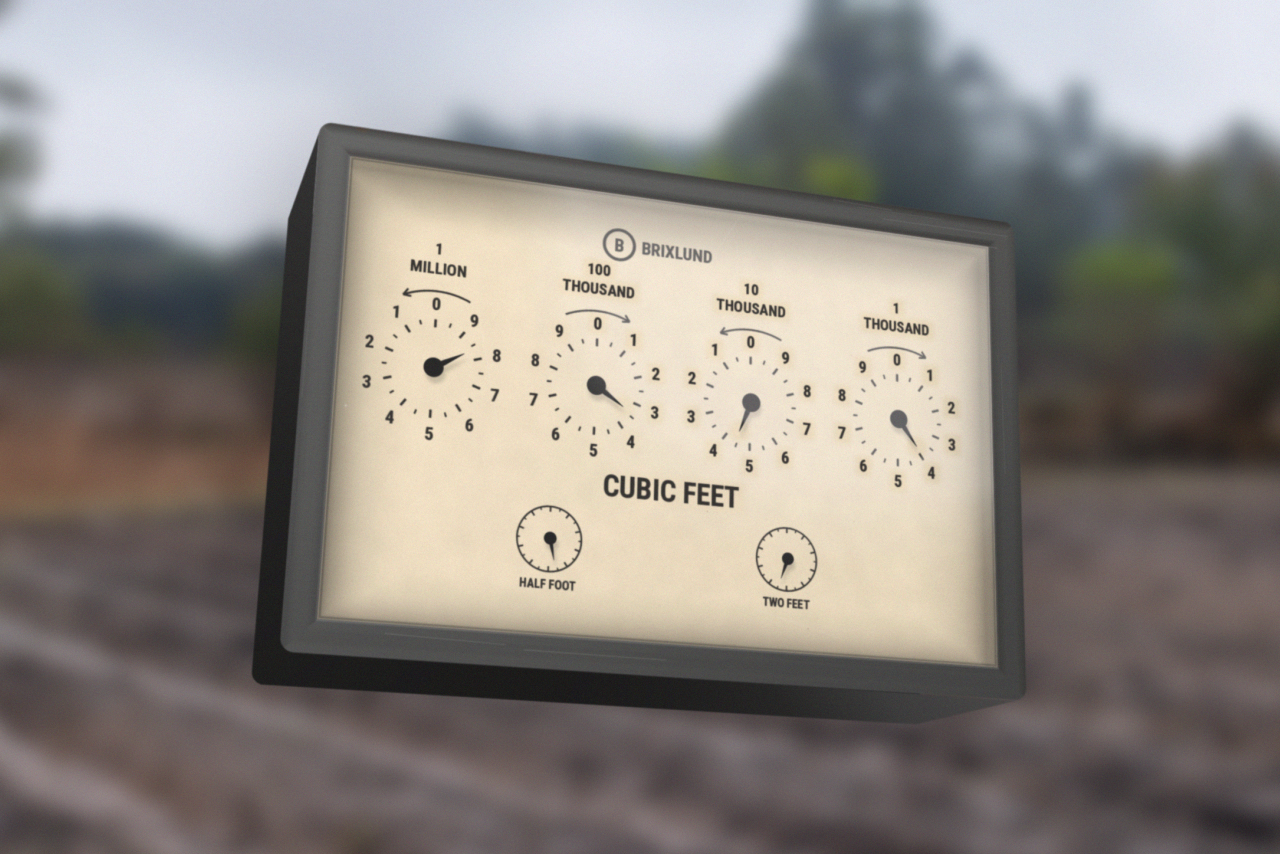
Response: **834400** ft³
